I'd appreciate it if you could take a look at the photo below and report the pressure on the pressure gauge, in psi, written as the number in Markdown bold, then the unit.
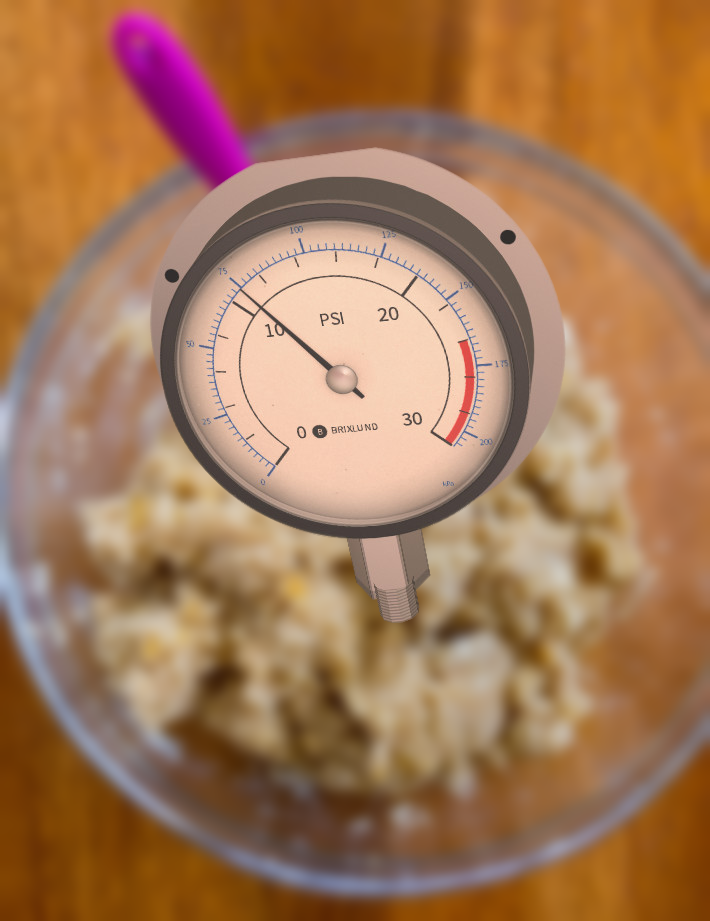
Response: **11** psi
